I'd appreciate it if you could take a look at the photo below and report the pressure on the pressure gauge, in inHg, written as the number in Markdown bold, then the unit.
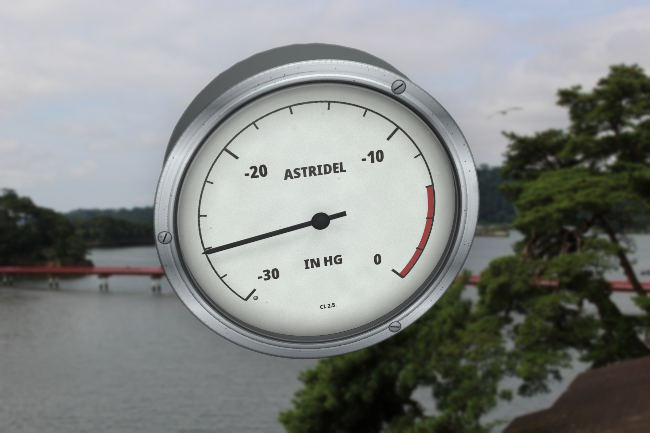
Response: **-26** inHg
